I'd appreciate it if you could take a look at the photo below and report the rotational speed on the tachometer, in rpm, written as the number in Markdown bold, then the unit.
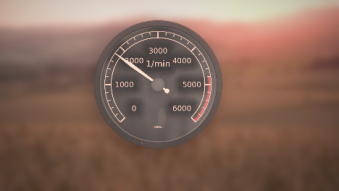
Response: **1800** rpm
